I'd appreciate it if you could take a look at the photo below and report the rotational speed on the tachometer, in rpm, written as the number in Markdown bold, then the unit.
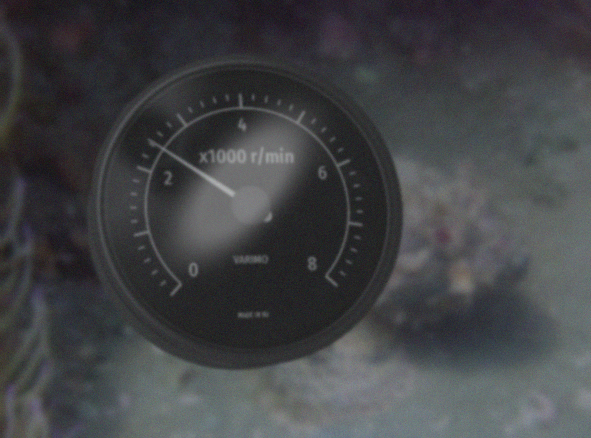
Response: **2400** rpm
